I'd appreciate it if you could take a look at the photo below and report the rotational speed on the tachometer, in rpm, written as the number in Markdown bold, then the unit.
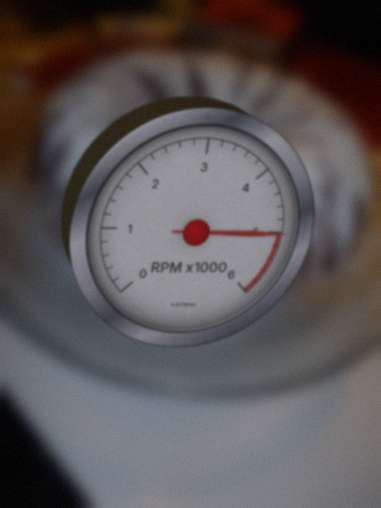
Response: **5000** rpm
